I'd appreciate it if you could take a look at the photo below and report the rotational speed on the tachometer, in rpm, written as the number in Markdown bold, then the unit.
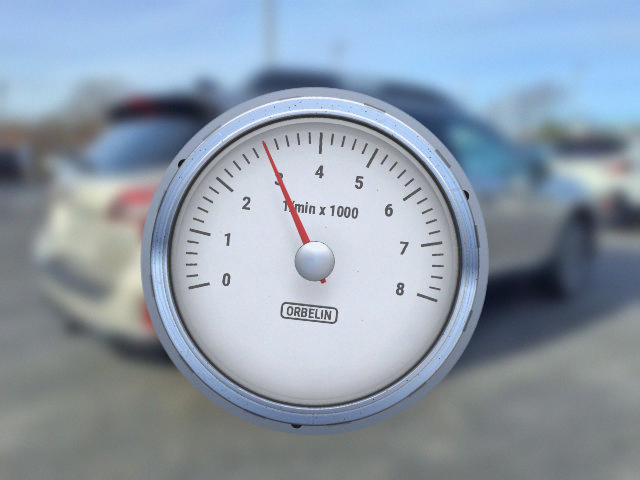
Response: **3000** rpm
